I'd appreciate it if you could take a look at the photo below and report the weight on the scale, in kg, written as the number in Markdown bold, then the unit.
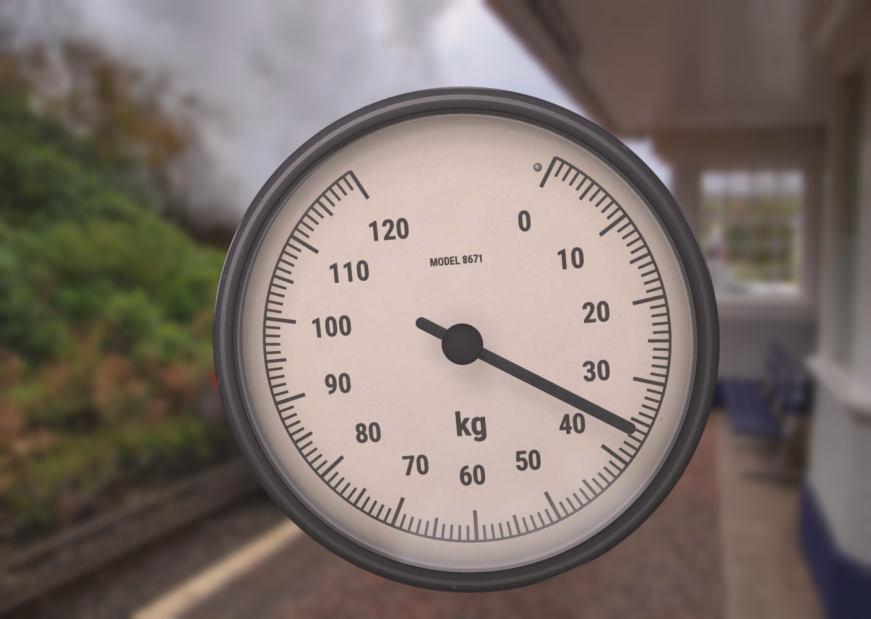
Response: **36** kg
